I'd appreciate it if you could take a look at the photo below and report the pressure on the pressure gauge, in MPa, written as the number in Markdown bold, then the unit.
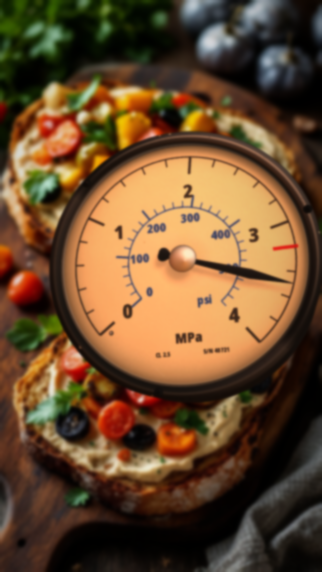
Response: **3.5** MPa
